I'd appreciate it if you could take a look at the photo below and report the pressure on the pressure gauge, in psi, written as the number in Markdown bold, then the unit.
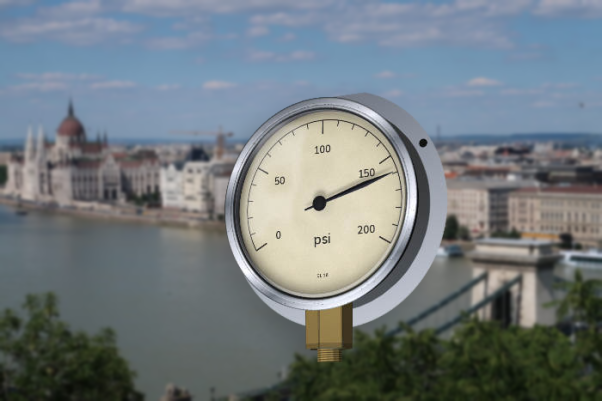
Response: **160** psi
